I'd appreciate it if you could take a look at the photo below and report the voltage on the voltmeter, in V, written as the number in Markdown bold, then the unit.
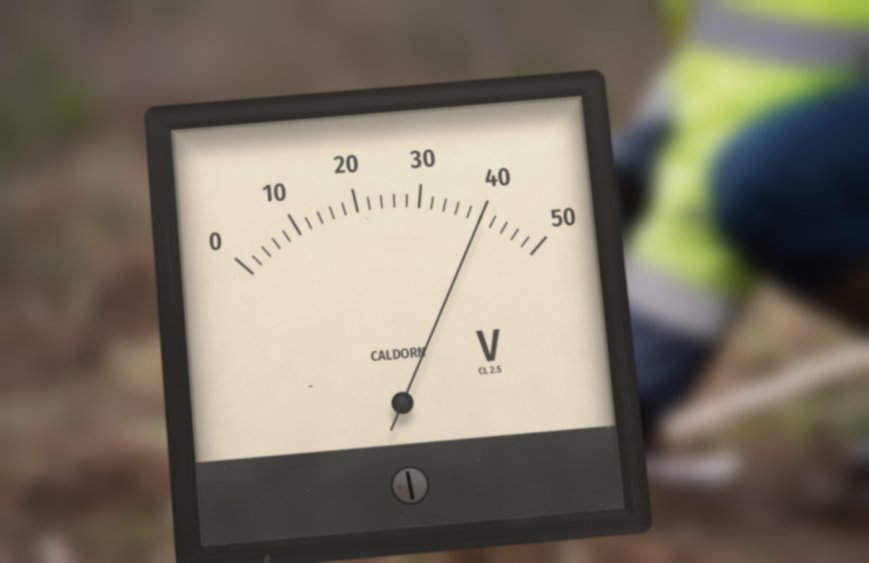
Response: **40** V
